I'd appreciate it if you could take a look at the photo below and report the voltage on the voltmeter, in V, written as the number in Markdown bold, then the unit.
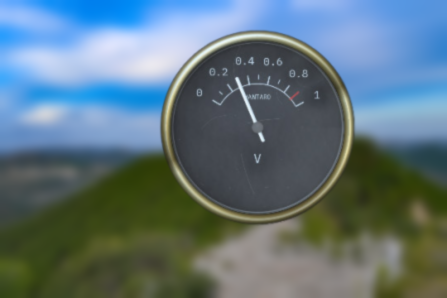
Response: **0.3** V
